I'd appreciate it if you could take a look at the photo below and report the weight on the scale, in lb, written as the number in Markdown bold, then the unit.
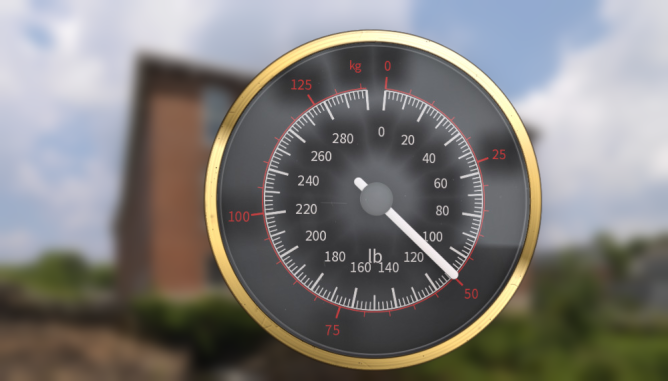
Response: **110** lb
